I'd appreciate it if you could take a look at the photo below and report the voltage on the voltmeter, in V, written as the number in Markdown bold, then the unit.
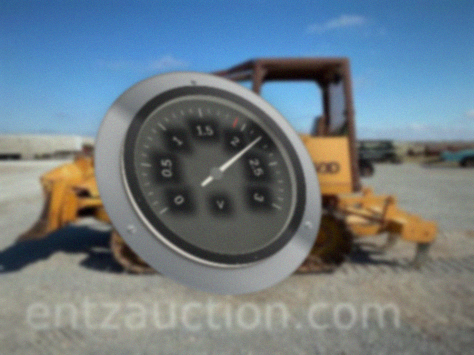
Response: **2.2** V
